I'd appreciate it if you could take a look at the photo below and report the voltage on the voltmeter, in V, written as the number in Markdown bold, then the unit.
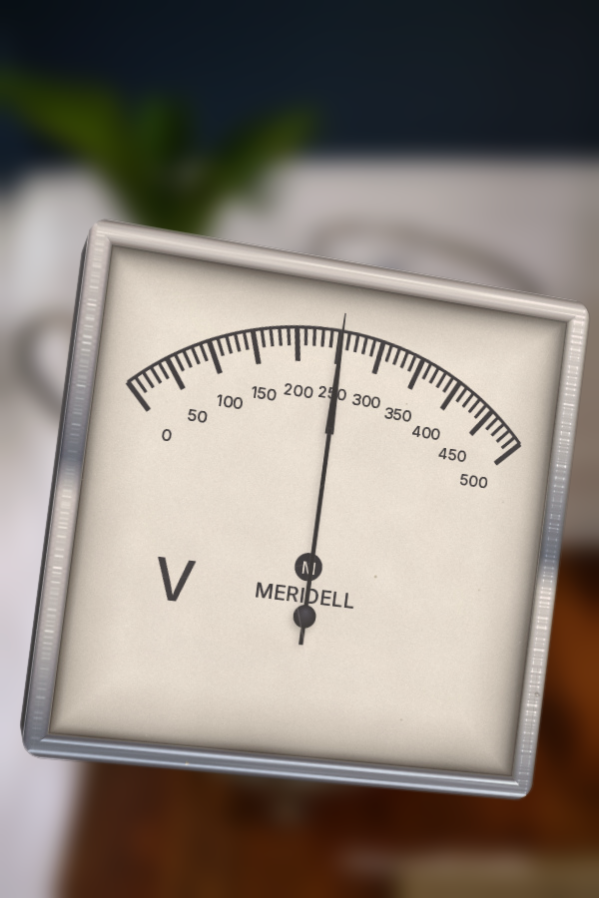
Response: **250** V
